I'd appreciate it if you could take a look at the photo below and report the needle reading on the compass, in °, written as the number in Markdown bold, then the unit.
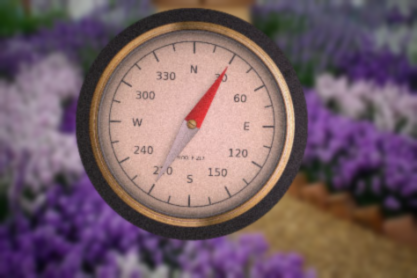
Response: **30** °
